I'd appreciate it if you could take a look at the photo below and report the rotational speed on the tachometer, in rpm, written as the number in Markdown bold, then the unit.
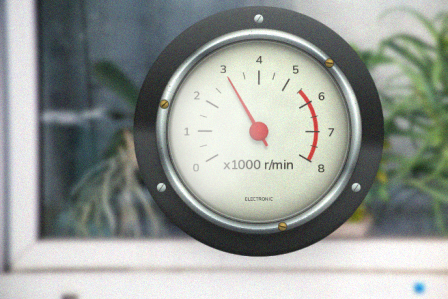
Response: **3000** rpm
